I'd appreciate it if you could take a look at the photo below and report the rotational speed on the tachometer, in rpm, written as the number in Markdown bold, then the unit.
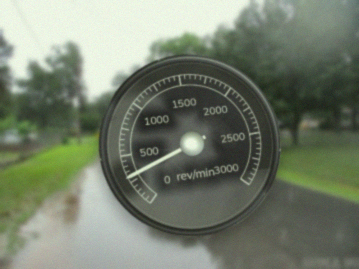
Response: **300** rpm
